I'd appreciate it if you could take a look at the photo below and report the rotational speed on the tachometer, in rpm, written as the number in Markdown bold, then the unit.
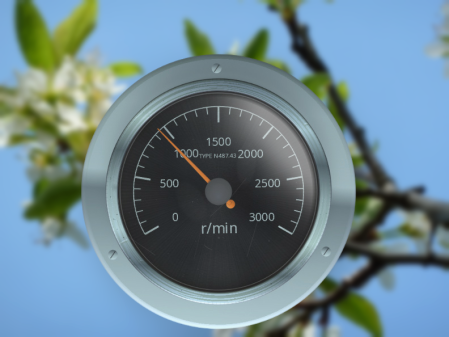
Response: **950** rpm
